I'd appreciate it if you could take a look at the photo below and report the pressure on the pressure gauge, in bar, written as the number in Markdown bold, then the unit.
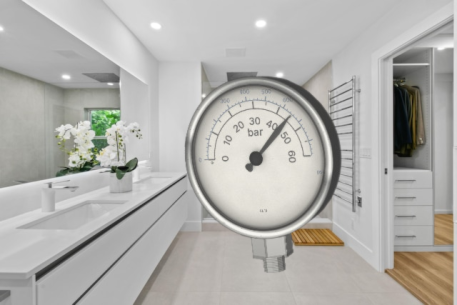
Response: **45** bar
